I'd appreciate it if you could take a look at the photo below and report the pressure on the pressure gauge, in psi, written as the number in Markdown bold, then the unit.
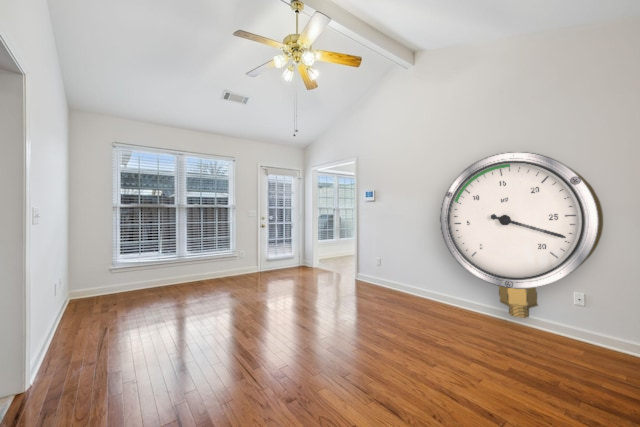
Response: **27.5** psi
